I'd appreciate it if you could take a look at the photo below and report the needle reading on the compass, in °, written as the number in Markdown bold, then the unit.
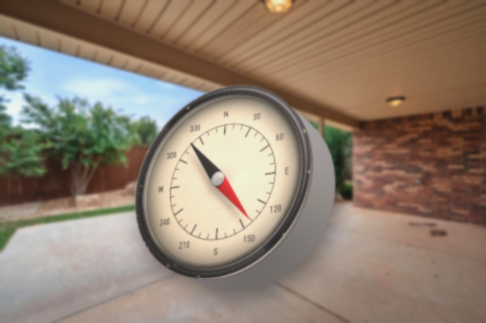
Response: **140** °
